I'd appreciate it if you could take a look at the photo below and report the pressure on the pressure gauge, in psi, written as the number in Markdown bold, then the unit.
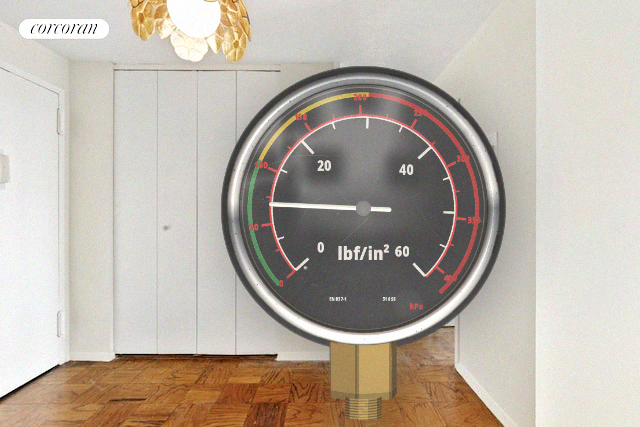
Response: **10** psi
